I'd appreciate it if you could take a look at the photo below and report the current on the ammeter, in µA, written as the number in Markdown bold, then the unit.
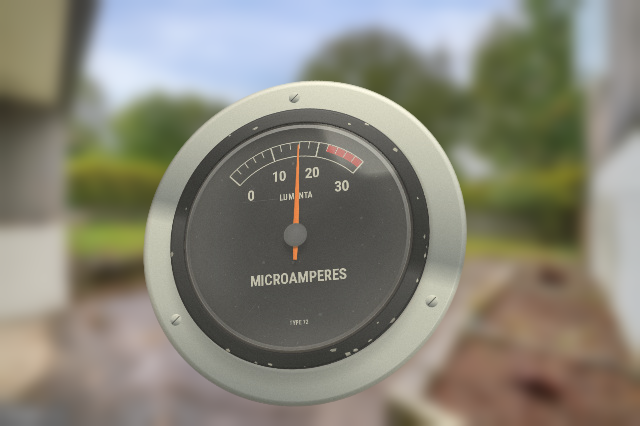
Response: **16** µA
